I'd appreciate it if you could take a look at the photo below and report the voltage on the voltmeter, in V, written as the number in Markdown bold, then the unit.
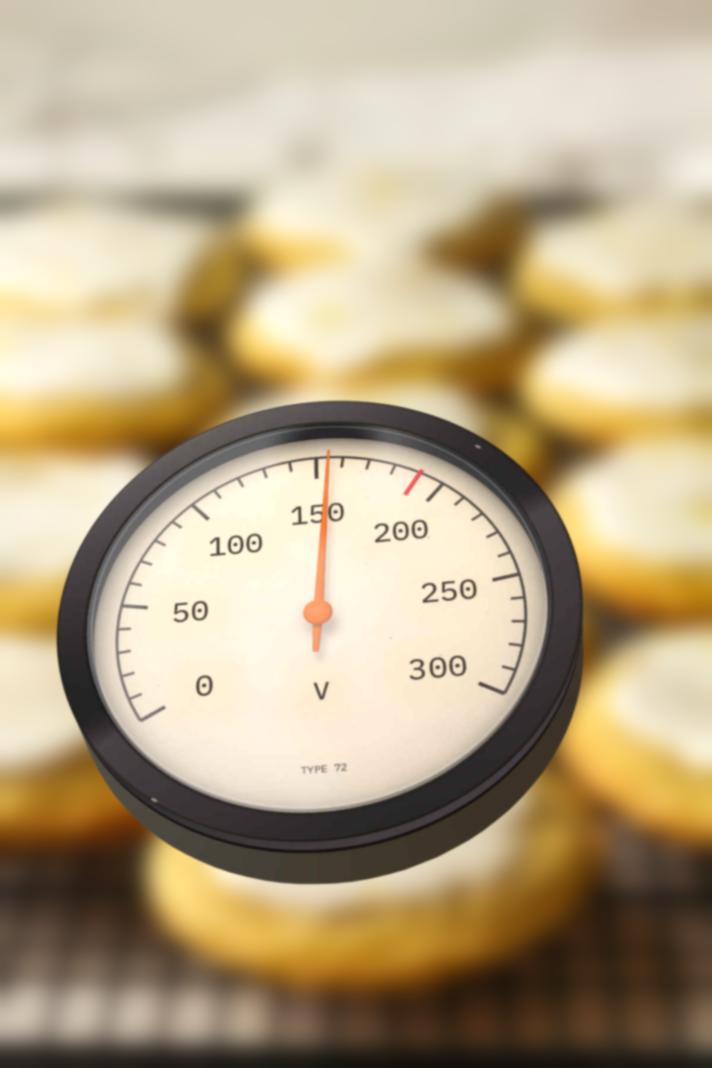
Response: **155** V
